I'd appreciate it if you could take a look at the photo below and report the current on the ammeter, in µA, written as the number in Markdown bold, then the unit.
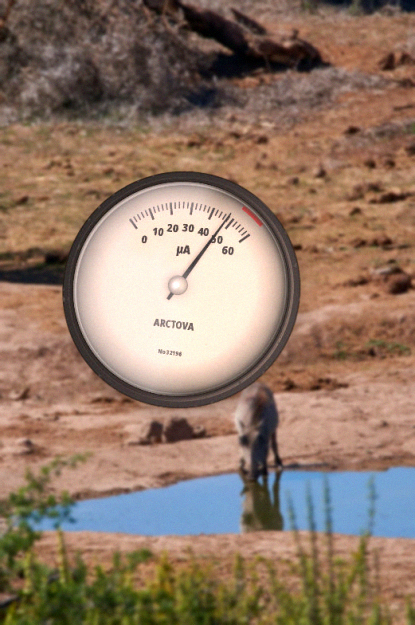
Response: **48** µA
